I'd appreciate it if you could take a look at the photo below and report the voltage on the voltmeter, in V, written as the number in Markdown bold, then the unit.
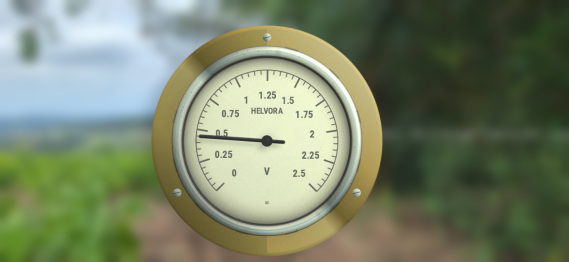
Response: **0.45** V
